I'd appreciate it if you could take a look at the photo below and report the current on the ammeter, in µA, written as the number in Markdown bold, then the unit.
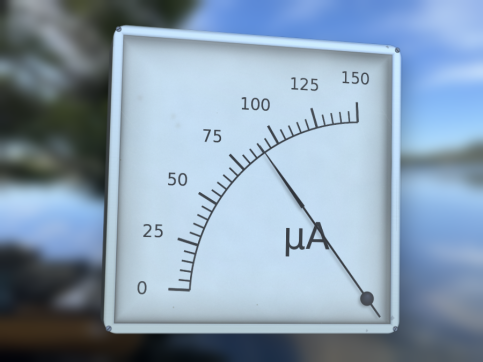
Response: **90** µA
